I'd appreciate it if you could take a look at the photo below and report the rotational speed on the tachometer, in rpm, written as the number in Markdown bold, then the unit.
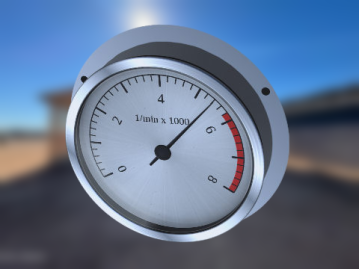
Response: **5400** rpm
